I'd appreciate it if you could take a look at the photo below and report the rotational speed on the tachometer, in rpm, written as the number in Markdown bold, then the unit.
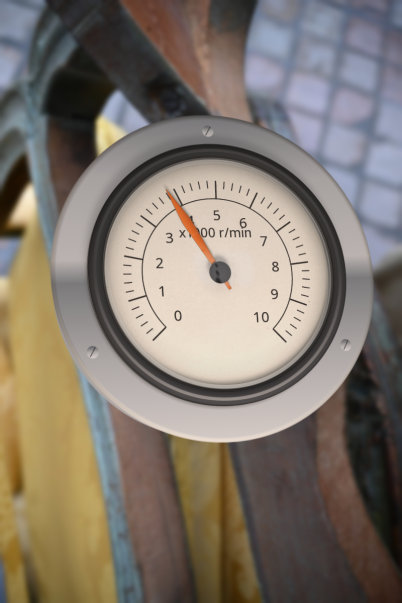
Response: **3800** rpm
